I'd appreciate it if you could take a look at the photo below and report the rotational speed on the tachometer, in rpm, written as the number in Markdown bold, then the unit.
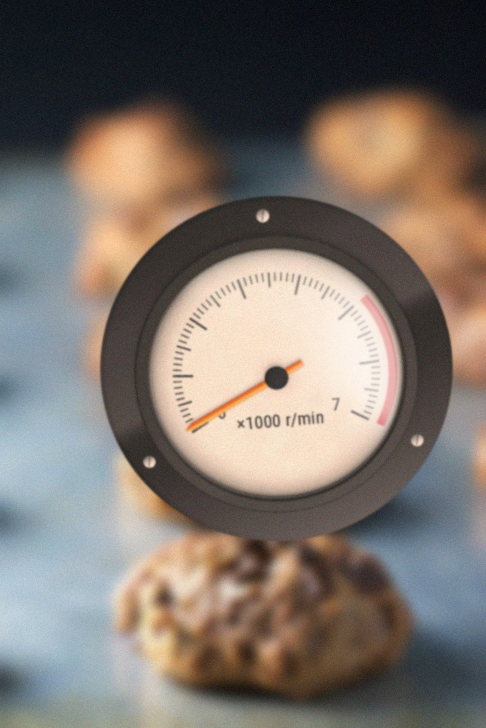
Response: **100** rpm
